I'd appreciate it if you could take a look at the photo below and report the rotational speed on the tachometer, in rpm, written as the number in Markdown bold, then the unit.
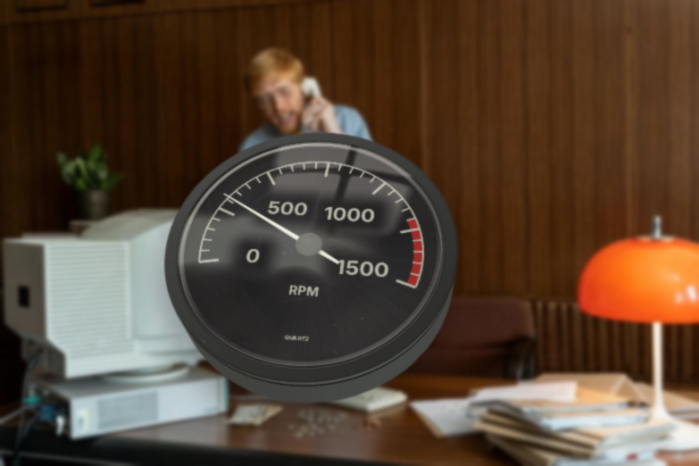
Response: **300** rpm
